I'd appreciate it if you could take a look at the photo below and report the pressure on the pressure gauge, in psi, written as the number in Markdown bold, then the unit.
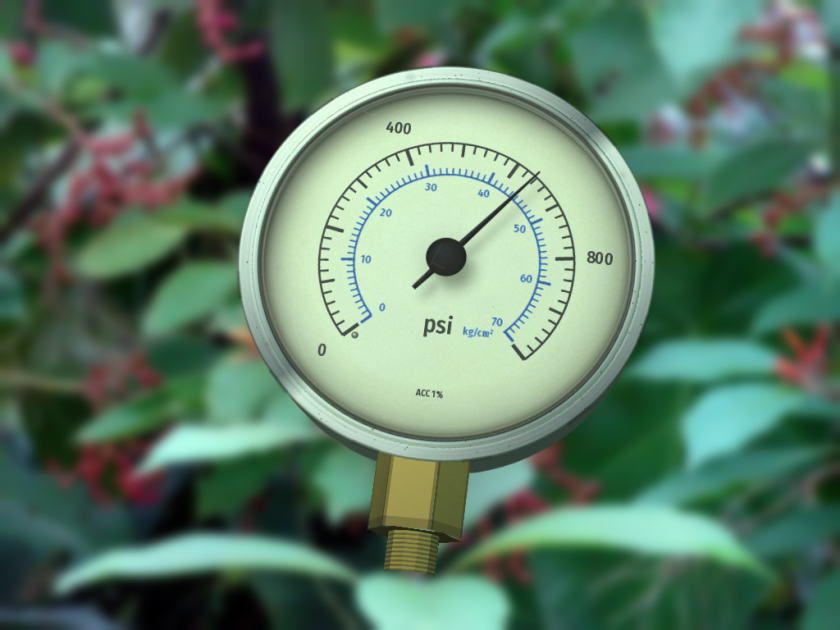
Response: **640** psi
